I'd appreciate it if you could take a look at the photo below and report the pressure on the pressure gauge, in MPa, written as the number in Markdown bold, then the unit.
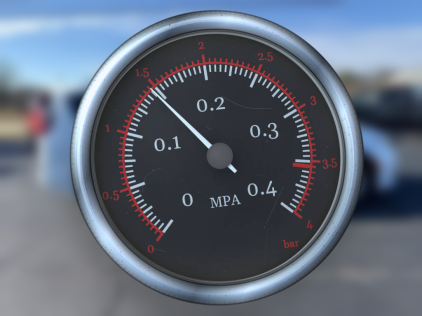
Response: **0.145** MPa
